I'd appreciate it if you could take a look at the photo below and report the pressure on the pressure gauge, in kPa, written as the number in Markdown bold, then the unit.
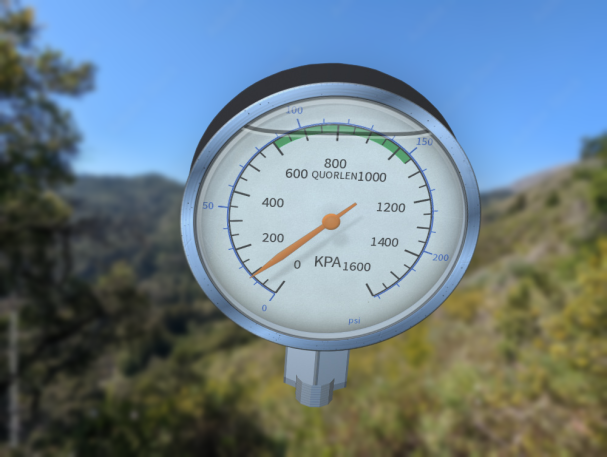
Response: **100** kPa
